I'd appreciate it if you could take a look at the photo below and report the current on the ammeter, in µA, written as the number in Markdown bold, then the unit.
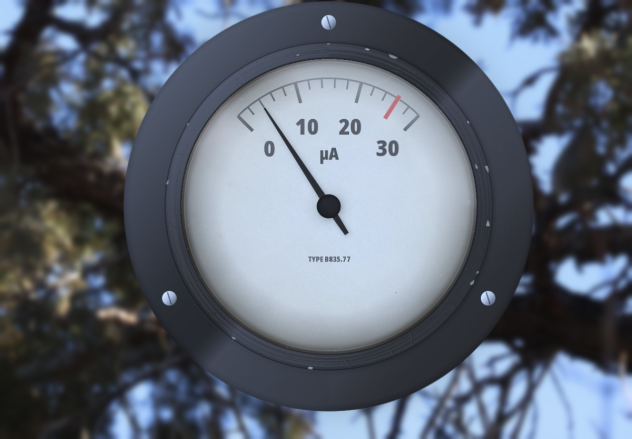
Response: **4** µA
